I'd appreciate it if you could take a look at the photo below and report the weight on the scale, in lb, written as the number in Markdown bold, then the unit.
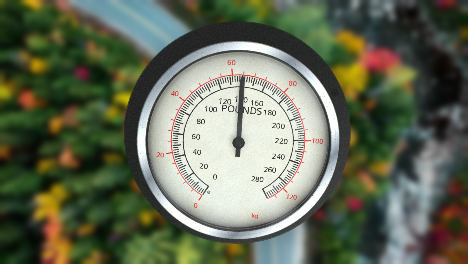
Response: **140** lb
